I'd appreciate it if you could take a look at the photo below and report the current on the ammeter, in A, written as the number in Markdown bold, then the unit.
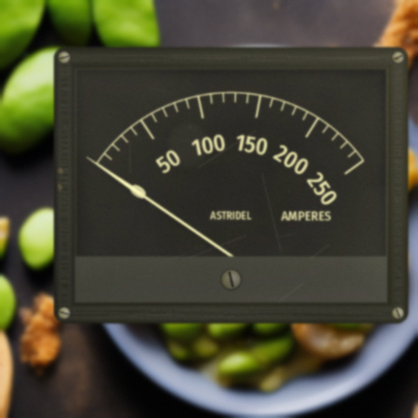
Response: **0** A
